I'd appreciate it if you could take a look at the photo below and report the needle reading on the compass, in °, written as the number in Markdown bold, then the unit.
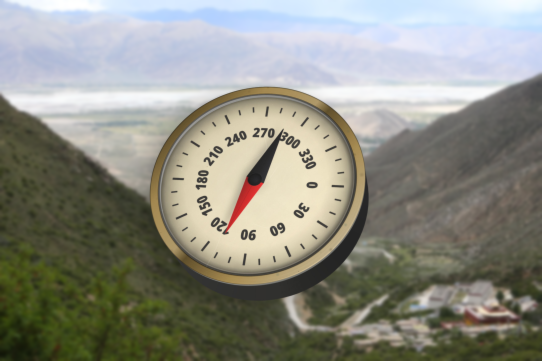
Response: **110** °
